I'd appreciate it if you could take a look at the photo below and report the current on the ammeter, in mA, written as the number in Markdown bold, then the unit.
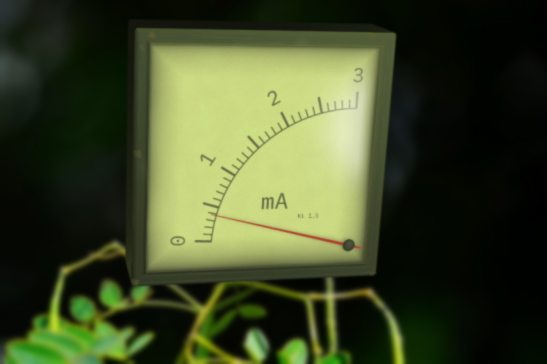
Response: **0.4** mA
